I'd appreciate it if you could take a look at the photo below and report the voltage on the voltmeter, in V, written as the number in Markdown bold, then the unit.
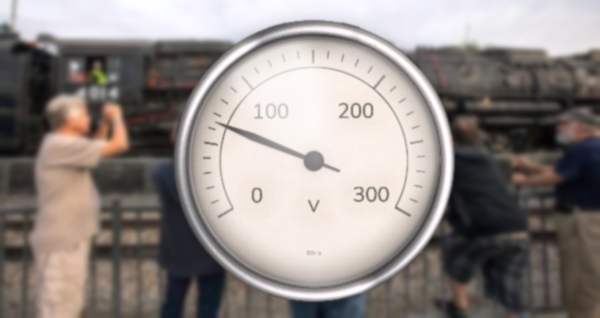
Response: **65** V
